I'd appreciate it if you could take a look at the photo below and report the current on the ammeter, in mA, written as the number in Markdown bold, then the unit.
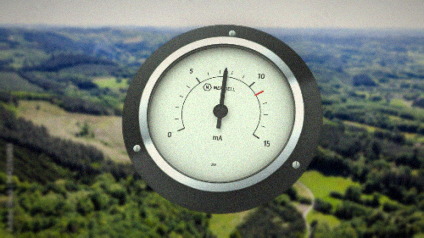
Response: **7.5** mA
